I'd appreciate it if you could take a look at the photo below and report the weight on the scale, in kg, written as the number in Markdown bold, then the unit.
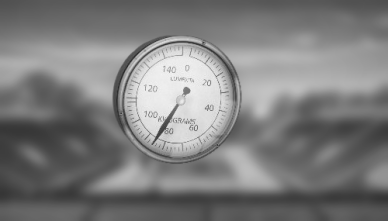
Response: **86** kg
